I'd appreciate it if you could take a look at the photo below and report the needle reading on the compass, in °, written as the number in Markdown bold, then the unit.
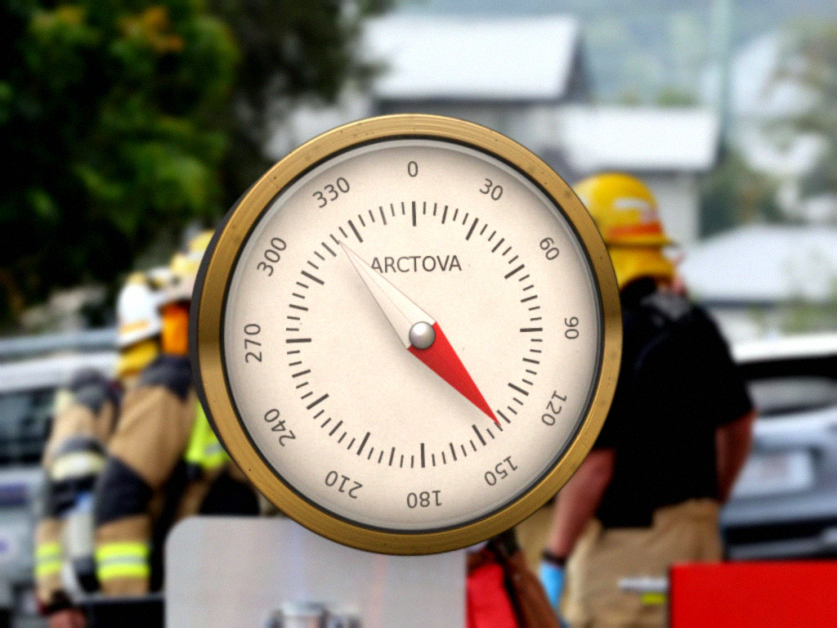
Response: **140** °
